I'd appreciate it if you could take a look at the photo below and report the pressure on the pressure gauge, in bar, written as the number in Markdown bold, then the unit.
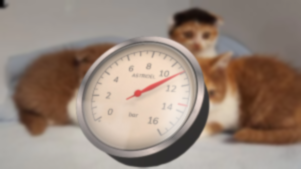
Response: **11** bar
